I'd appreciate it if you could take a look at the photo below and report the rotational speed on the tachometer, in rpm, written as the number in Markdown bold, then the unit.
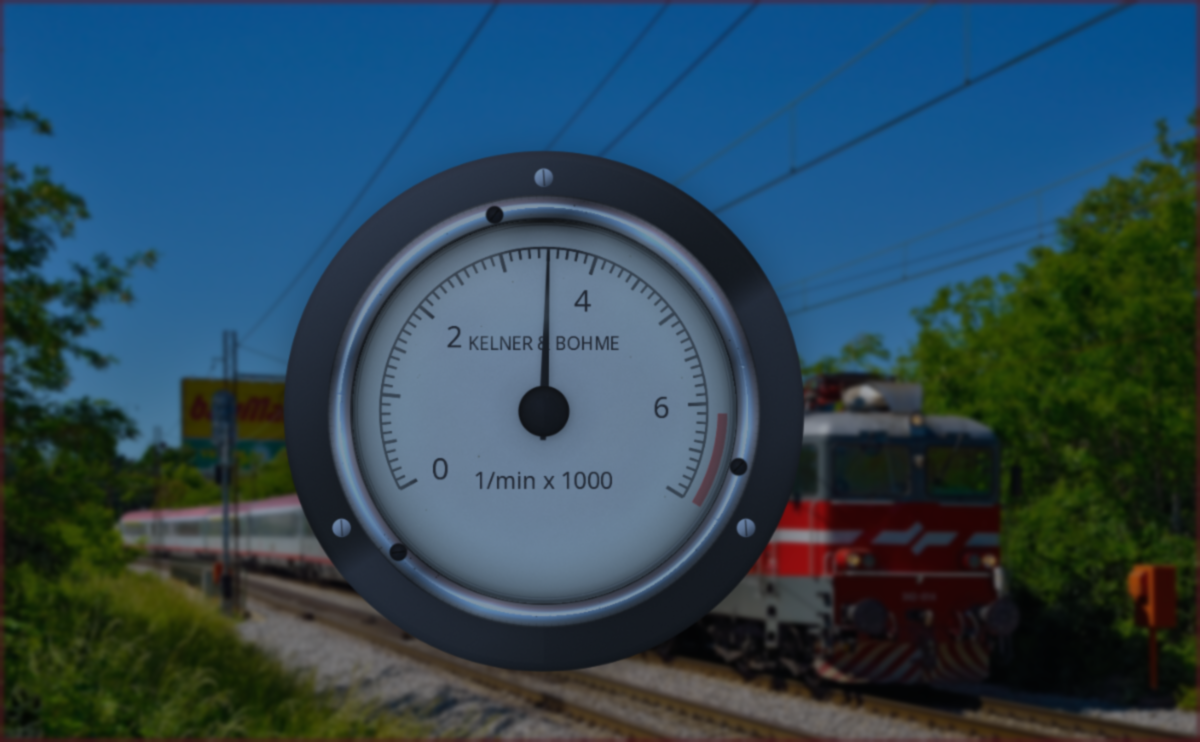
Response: **3500** rpm
